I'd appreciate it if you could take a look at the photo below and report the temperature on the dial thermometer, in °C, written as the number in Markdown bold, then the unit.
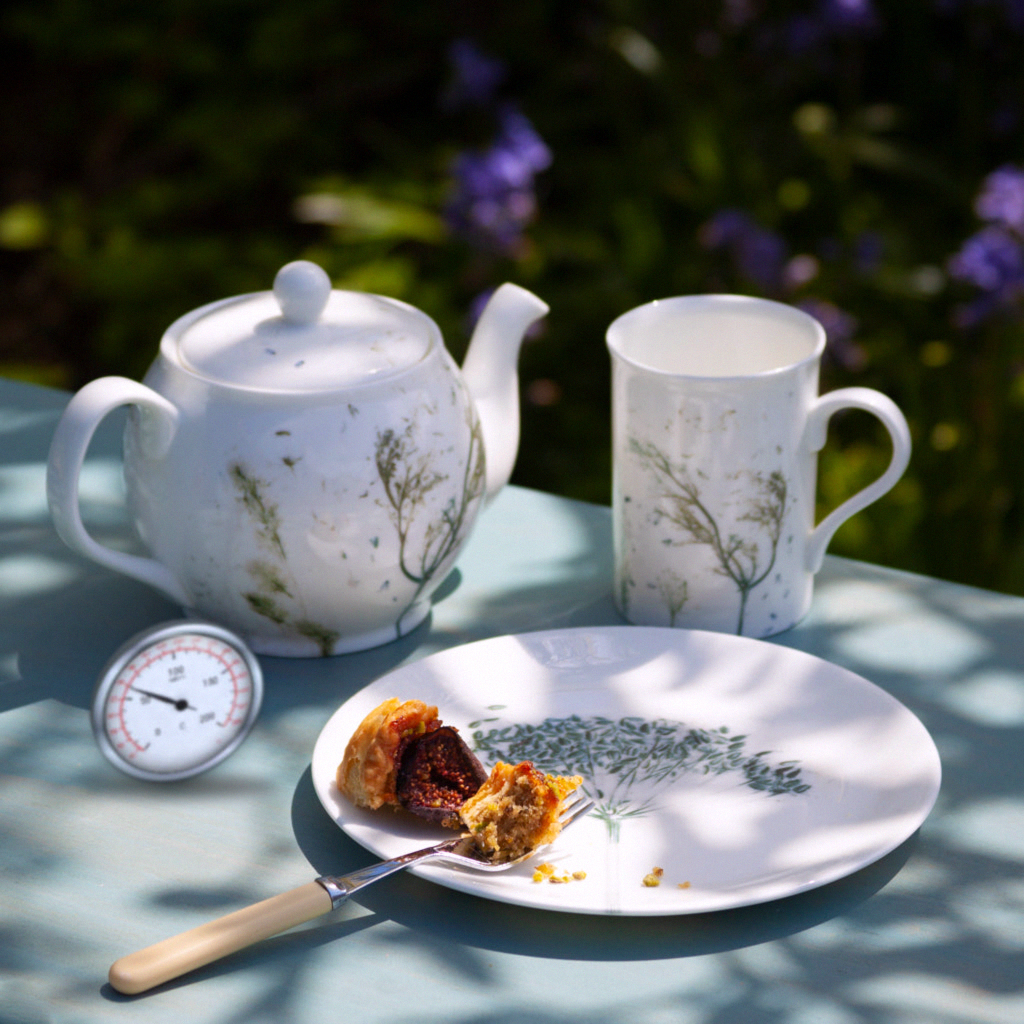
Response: **60** °C
